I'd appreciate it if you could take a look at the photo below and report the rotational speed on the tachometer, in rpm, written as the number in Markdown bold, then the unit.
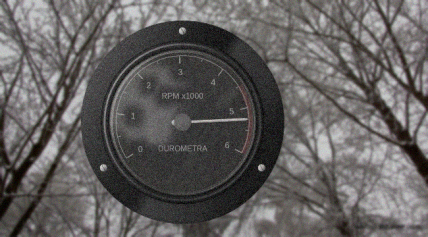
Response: **5250** rpm
